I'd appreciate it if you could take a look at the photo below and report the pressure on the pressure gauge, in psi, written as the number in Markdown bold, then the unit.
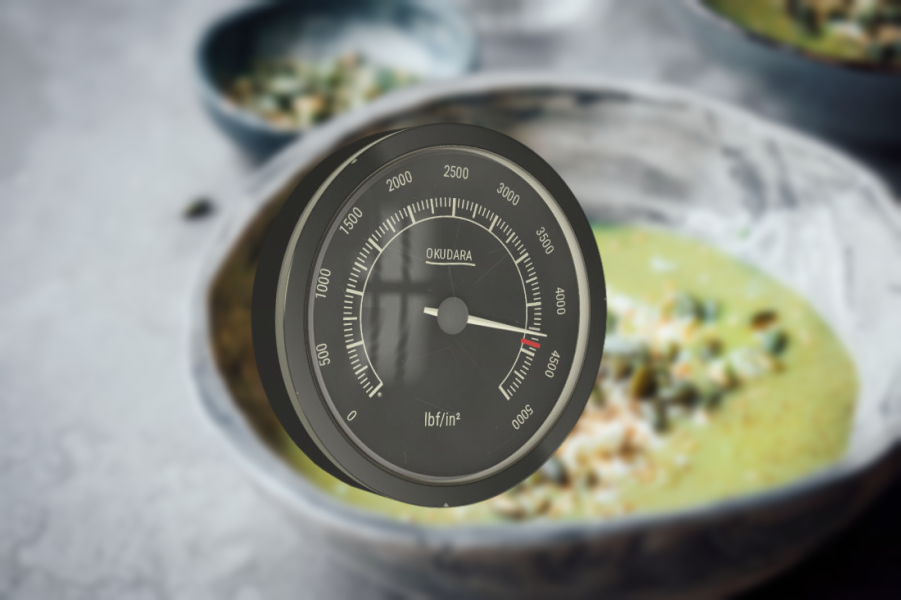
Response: **4300** psi
